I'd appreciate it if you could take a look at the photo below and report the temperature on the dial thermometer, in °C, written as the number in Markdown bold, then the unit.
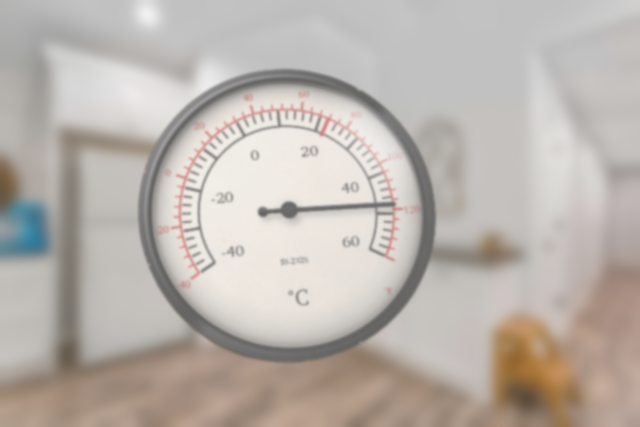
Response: **48** °C
